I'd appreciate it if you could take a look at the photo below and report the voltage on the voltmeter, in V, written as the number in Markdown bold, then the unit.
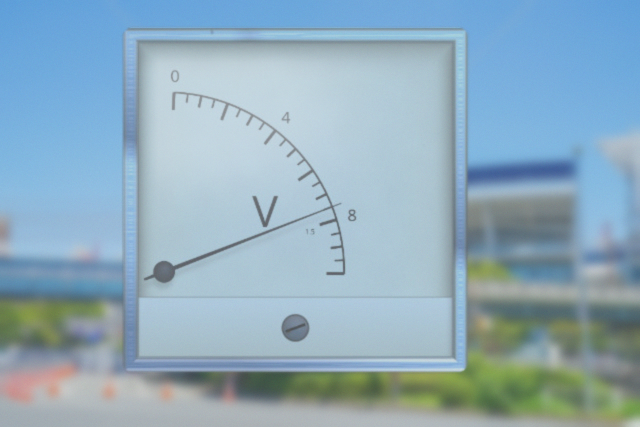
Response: **7.5** V
